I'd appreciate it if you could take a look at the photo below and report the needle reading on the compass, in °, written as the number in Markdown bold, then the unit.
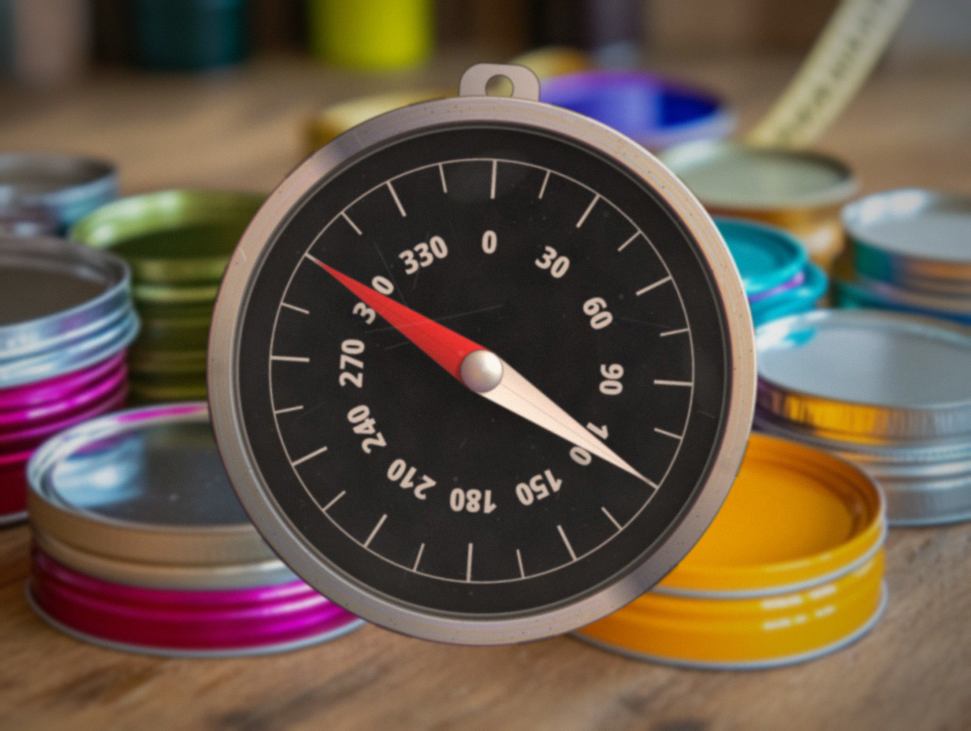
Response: **300** °
